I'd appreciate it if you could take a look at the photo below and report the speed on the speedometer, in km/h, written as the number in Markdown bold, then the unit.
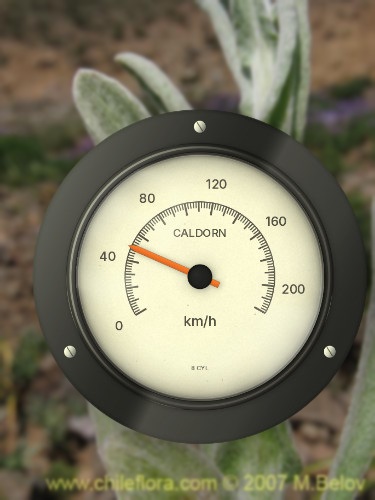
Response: **50** km/h
